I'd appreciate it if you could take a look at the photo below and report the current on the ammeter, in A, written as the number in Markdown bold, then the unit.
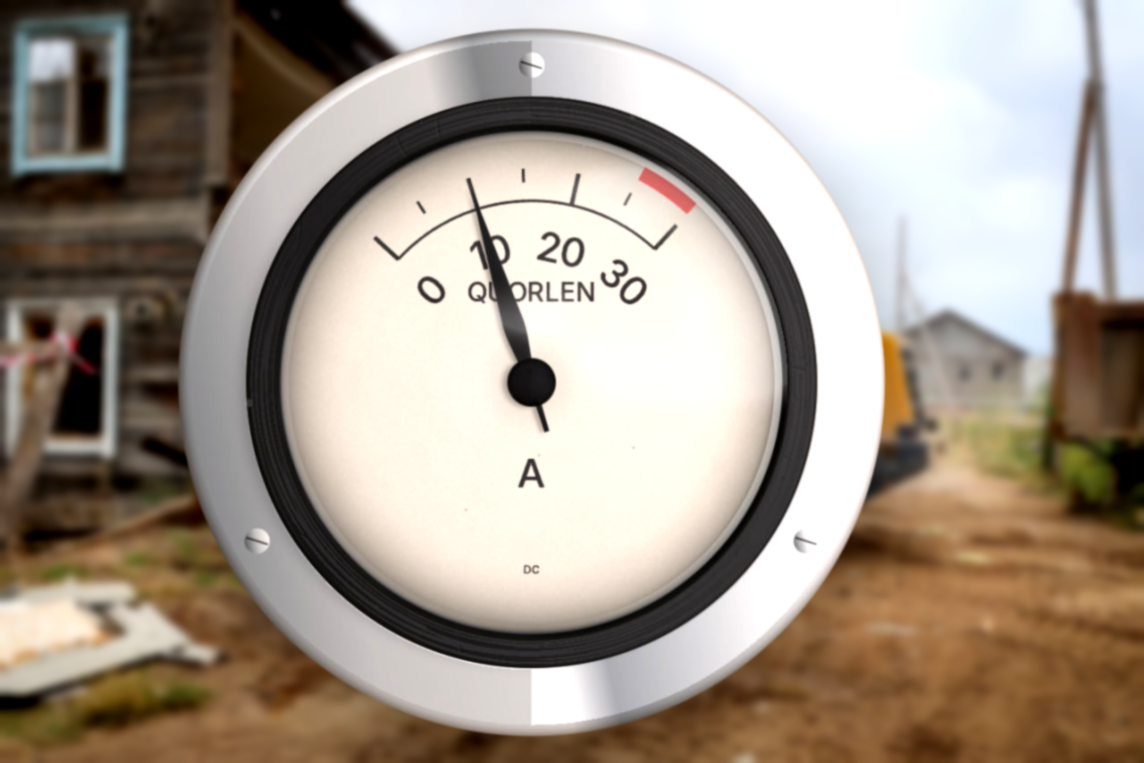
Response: **10** A
